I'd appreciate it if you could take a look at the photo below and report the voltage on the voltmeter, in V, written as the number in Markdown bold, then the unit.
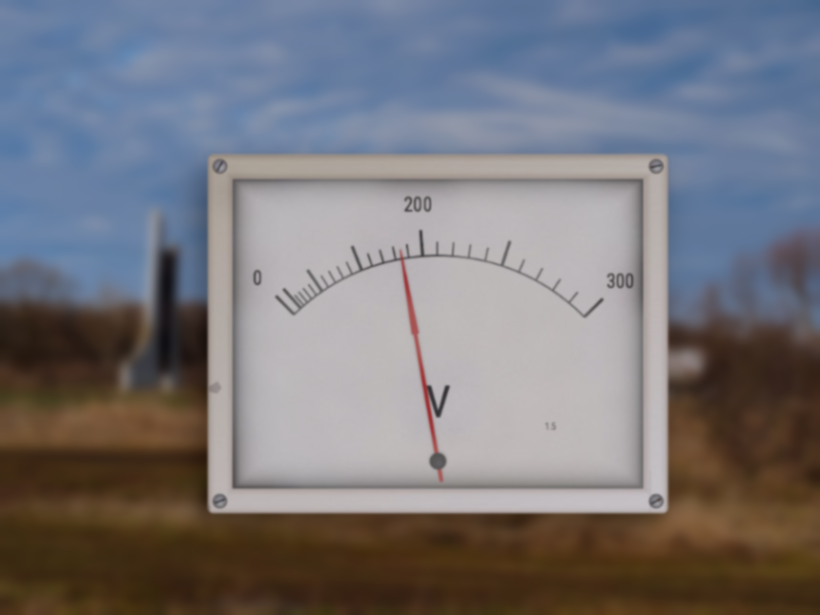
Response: **185** V
